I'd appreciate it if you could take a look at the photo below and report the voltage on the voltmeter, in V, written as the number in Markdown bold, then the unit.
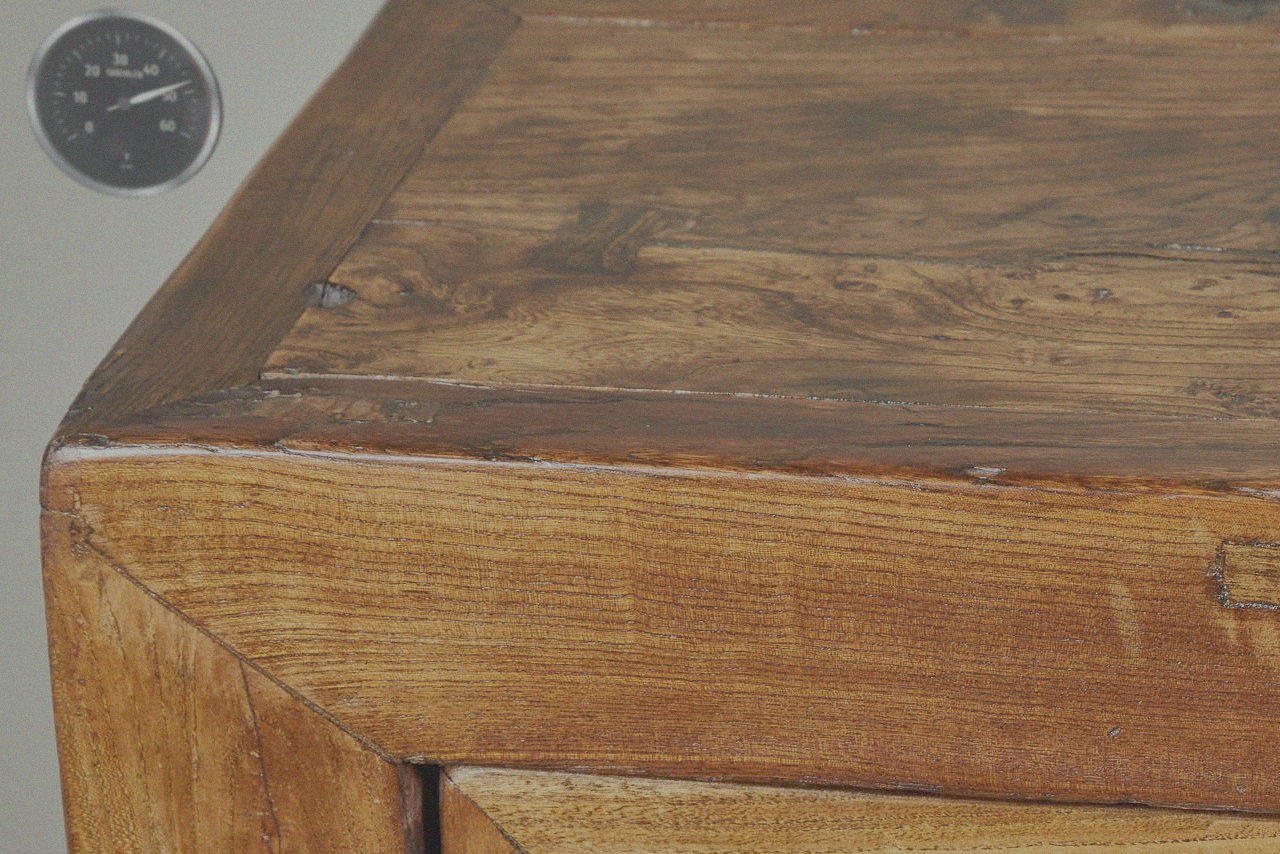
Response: **48** V
